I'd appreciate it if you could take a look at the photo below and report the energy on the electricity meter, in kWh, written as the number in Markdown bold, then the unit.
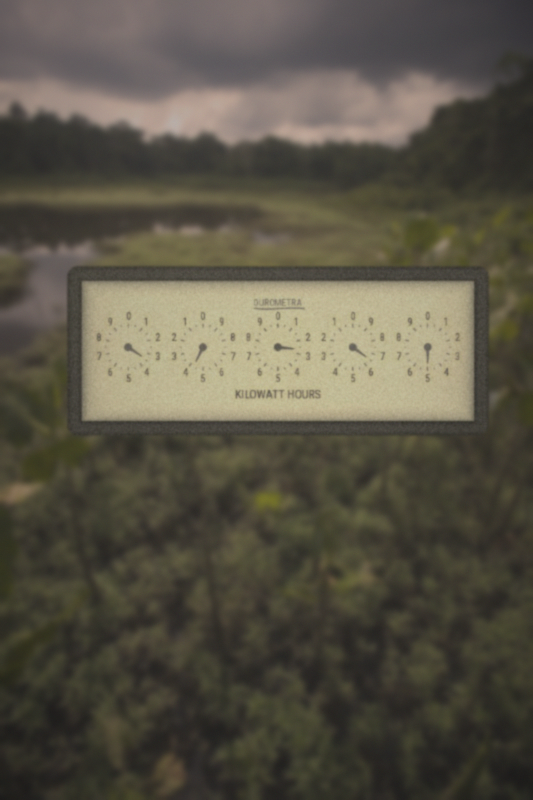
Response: **34265** kWh
